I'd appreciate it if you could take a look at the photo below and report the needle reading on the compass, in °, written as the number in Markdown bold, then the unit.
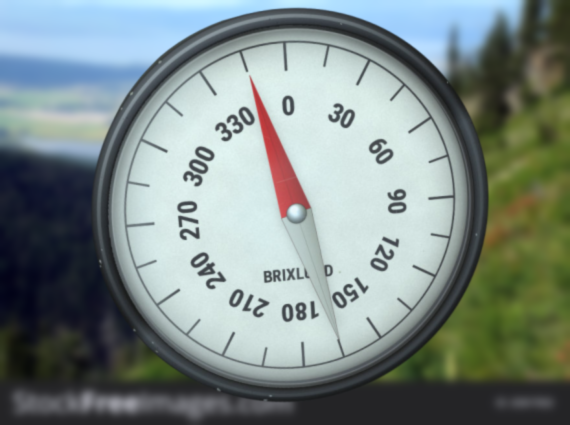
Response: **345** °
